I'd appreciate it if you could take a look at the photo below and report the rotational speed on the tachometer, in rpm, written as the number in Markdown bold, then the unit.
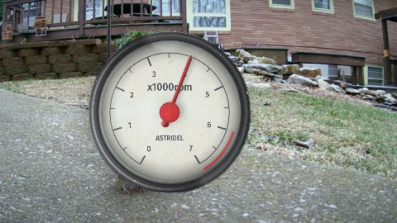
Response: **4000** rpm
